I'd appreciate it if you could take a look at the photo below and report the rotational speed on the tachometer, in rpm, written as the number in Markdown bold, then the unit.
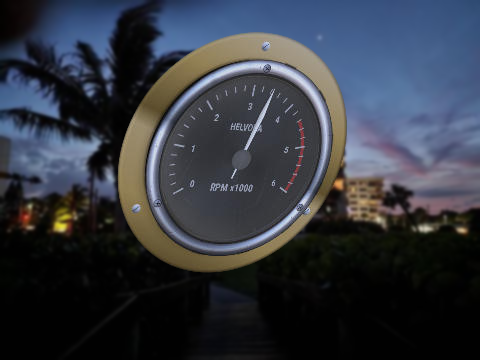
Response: **3400** rpm
